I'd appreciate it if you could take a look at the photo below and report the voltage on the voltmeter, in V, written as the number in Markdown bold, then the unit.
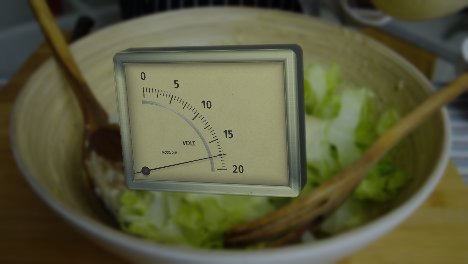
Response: **17.5** V
